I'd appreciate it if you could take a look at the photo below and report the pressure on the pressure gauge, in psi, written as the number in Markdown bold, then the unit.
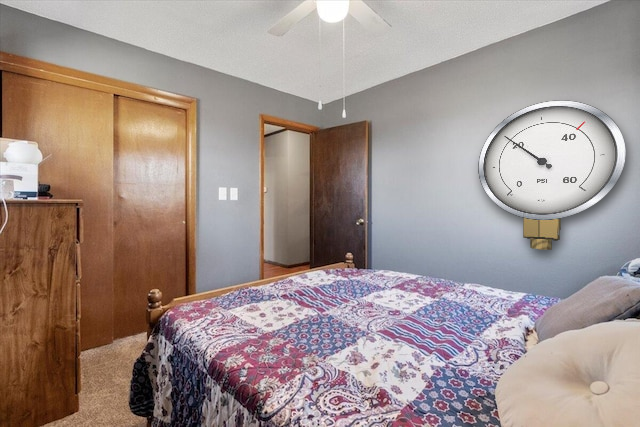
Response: **20** psi
